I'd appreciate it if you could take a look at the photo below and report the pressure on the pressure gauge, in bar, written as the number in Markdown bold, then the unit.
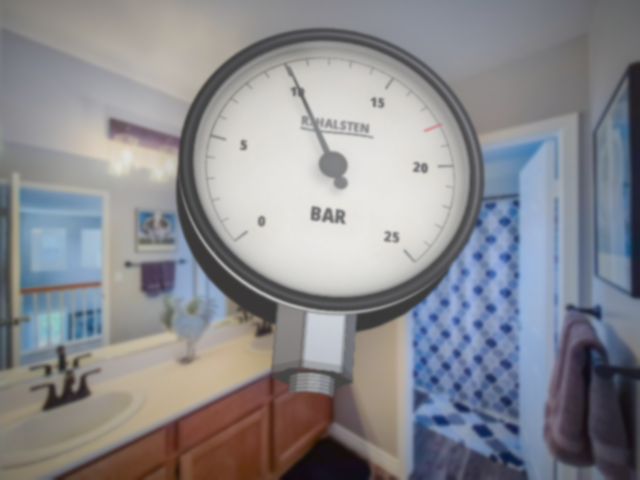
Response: **10** bar
